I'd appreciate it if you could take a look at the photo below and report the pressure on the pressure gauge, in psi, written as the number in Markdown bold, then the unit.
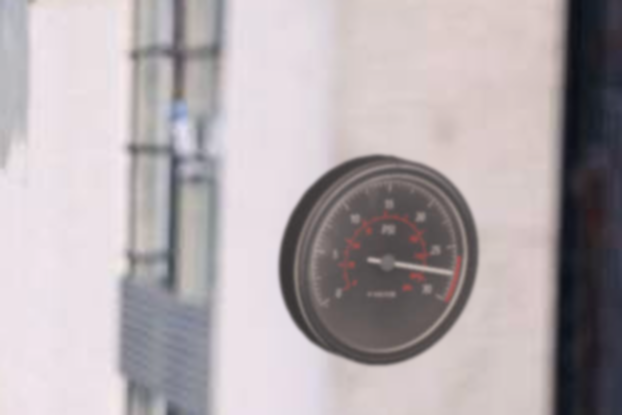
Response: **27.5** psi
